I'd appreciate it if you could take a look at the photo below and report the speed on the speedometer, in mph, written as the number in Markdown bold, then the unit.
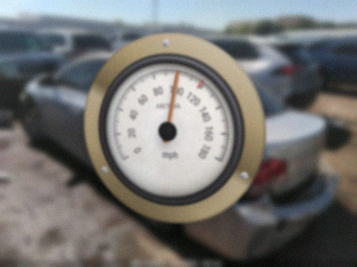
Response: **100** mph
